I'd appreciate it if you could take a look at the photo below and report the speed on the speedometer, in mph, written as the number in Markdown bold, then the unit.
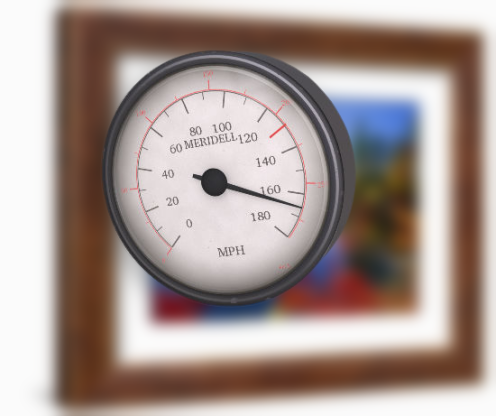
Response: **165** mph
